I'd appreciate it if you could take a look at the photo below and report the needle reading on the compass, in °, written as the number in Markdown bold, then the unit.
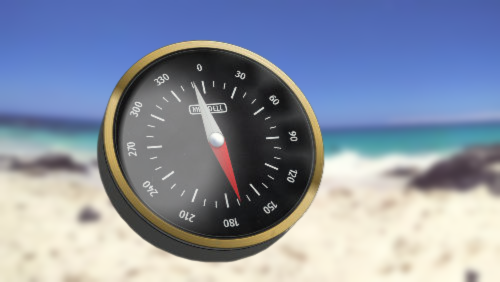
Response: **170** °
